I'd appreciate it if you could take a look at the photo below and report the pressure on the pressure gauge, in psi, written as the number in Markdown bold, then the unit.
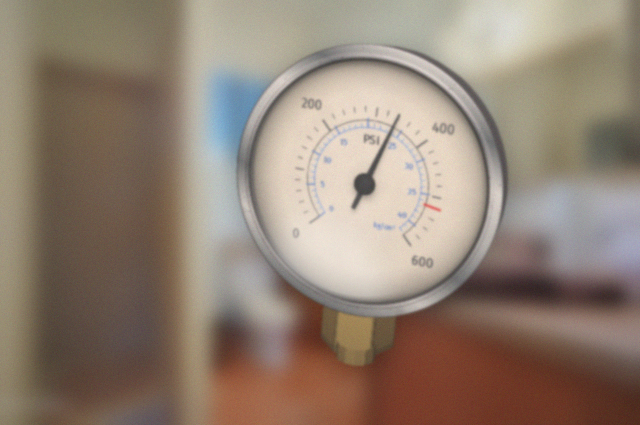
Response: **340** psi
